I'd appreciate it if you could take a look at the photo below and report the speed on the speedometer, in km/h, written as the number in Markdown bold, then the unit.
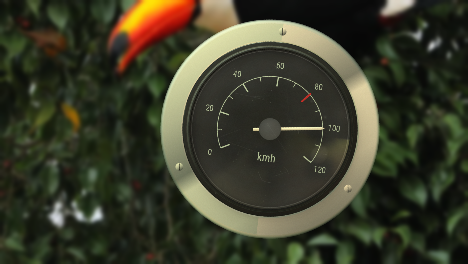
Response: **100** km/h
